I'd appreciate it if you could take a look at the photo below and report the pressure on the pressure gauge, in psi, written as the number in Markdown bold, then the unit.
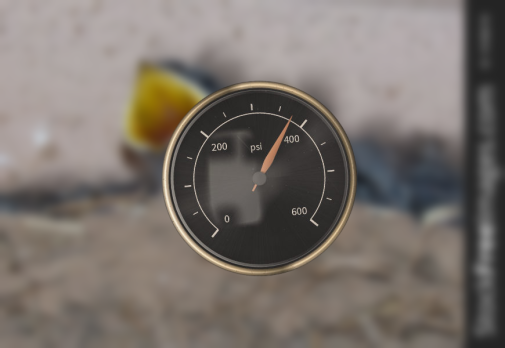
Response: **375** psi
